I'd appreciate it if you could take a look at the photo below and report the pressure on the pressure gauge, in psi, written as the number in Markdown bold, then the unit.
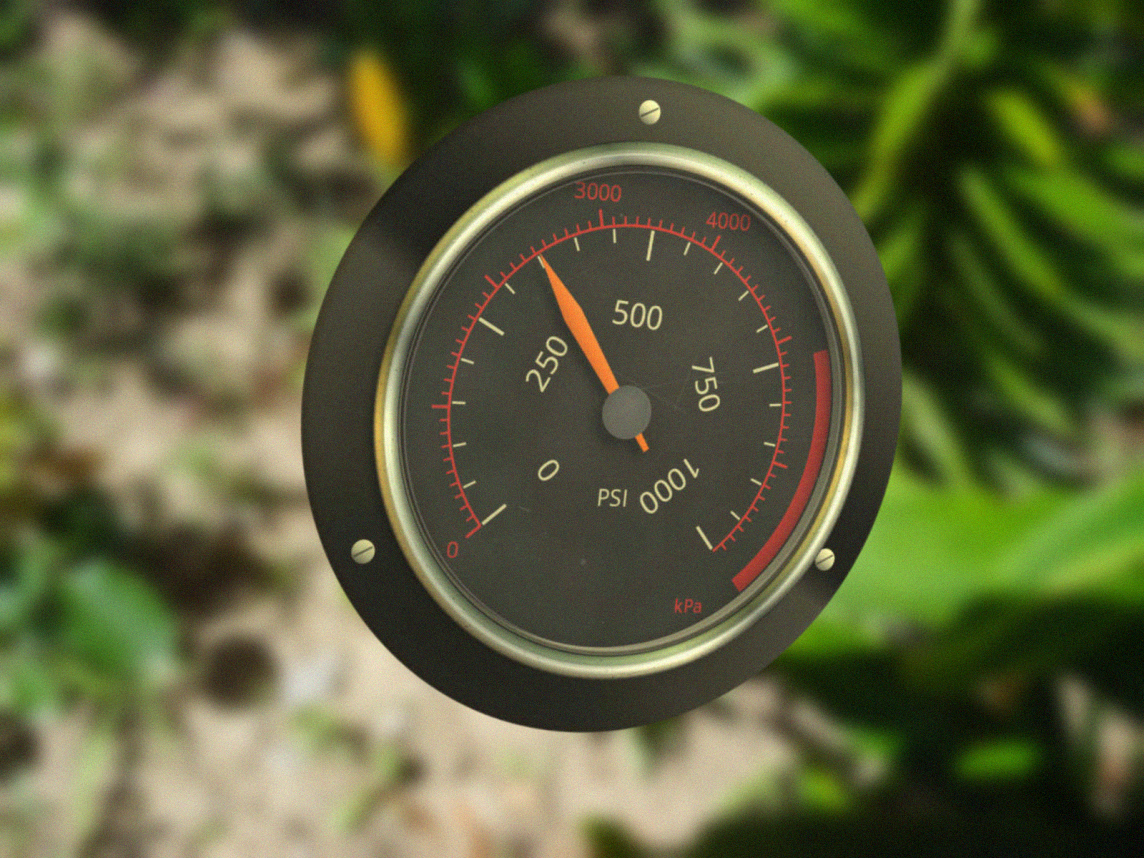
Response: **350** psi
